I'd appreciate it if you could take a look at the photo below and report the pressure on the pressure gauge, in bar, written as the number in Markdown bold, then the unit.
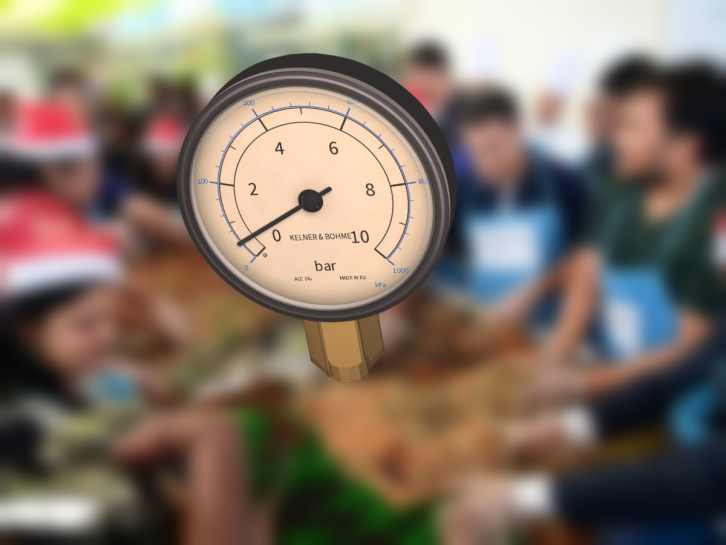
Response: **0.5** bar
